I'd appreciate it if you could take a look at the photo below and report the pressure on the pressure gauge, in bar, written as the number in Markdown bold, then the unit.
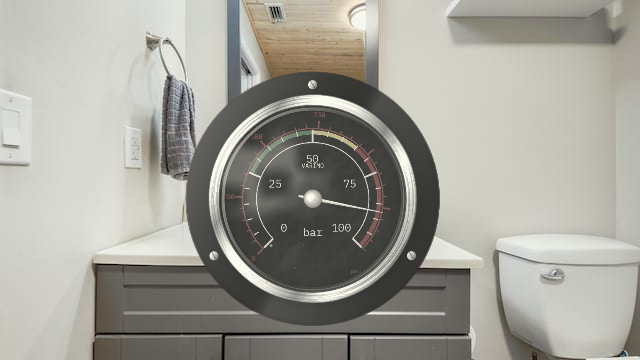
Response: **87.5** bar
